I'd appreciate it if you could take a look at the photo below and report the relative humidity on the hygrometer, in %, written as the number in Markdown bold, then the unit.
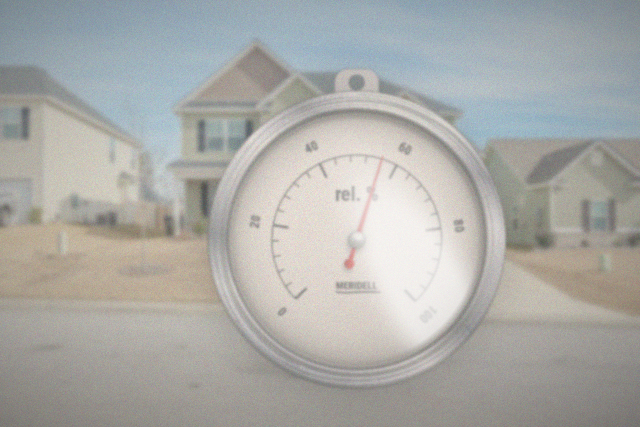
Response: **56** %
